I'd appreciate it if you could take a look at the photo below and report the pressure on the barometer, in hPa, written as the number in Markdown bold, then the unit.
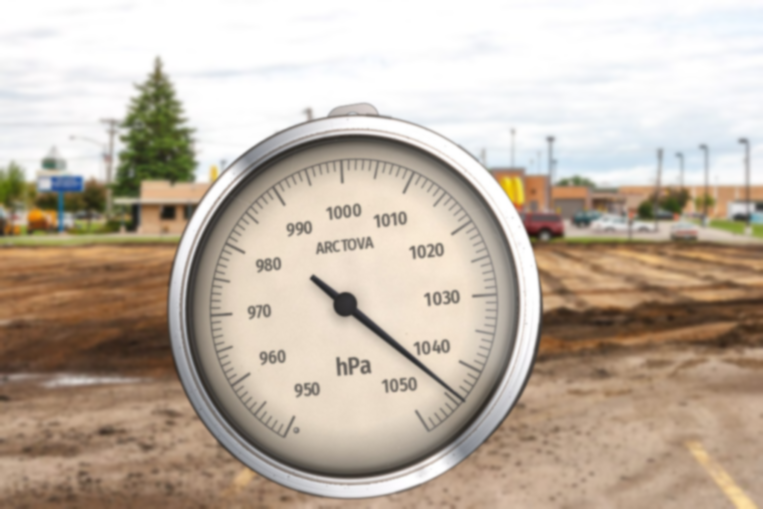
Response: **1044** hPa
